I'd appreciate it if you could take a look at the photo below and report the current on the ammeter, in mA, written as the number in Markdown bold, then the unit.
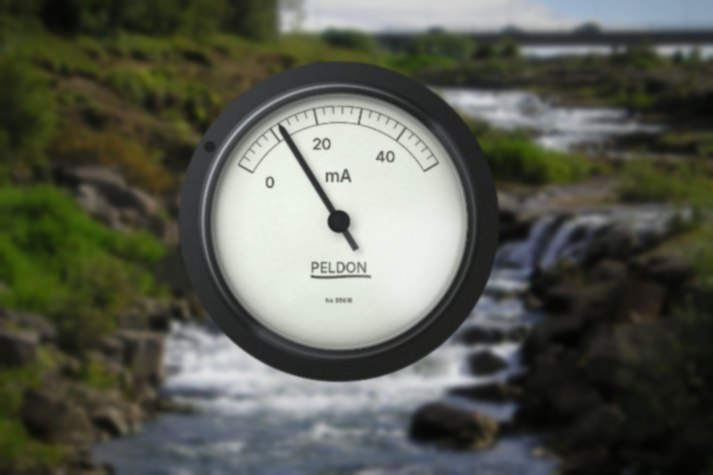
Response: **12** mA
